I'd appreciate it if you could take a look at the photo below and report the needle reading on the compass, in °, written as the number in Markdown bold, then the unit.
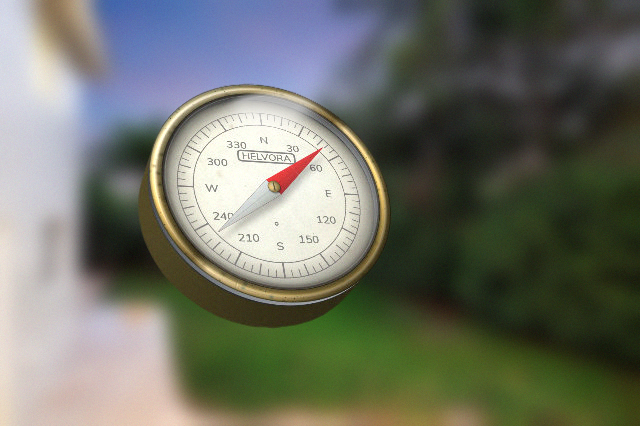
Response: **50** °
